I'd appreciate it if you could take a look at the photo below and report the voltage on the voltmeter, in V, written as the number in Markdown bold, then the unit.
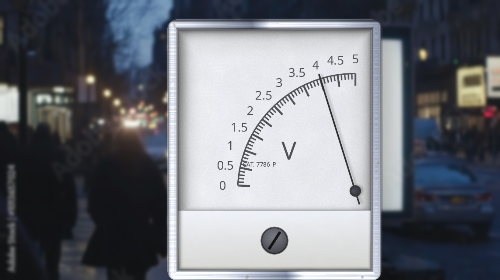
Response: **4** V
